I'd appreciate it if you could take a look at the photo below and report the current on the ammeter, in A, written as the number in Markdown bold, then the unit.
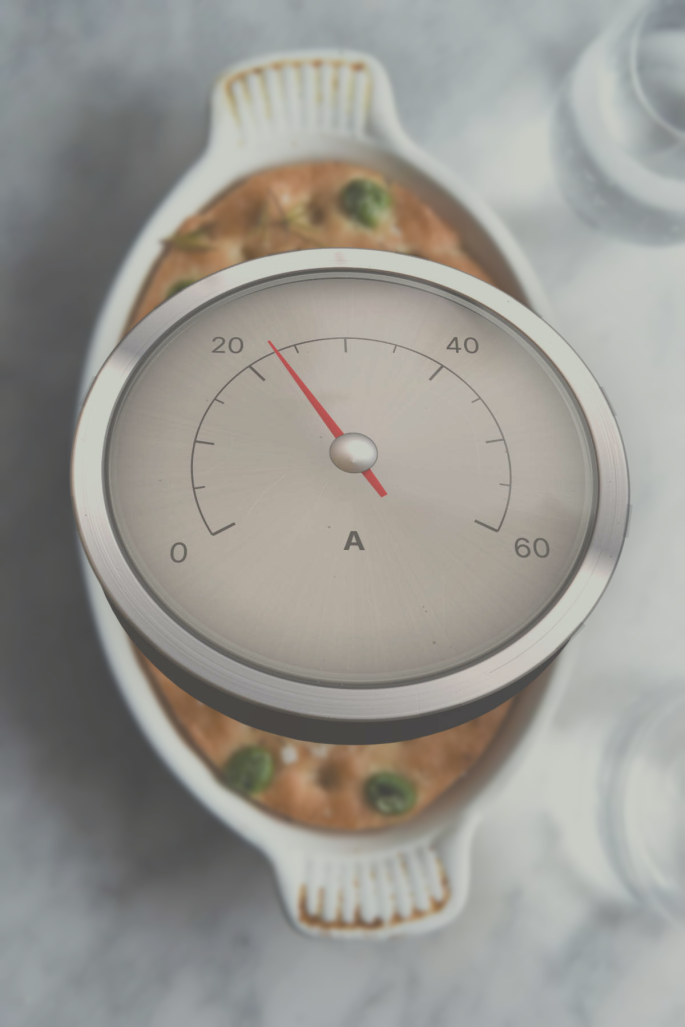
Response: **22.5** A
